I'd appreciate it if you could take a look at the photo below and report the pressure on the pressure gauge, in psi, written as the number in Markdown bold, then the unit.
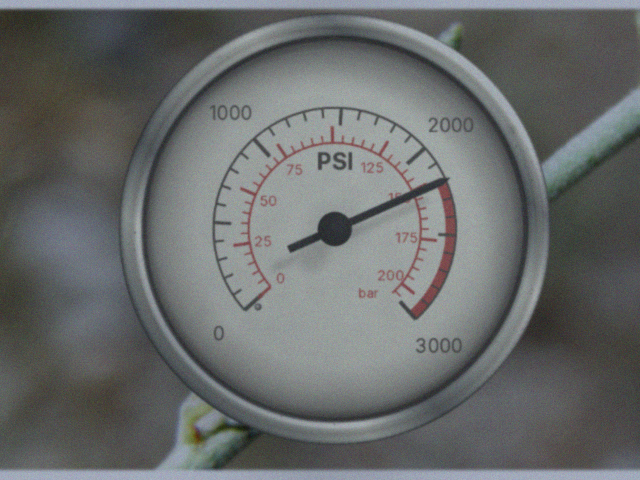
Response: **2200** psi
